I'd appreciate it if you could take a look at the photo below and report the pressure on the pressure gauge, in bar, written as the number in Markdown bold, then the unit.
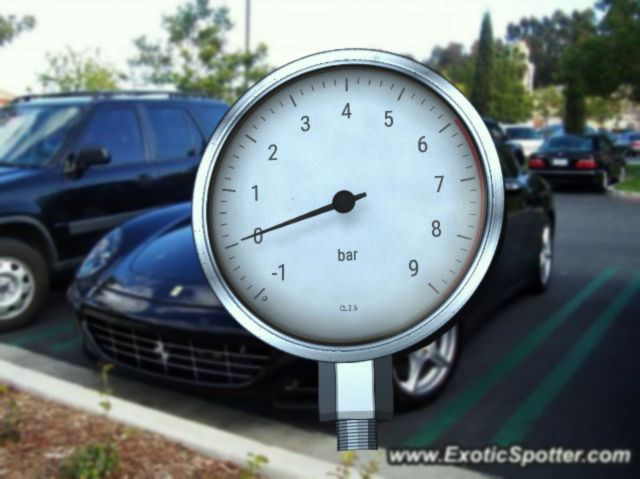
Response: **0** bar
